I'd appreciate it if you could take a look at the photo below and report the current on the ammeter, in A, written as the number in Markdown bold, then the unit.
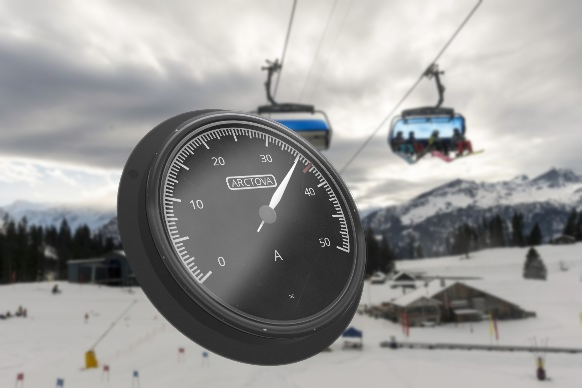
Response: **35** A
